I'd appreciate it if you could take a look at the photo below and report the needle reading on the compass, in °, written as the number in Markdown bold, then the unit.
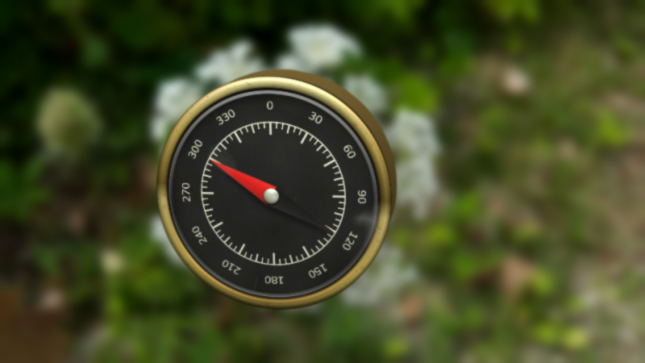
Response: **300** °
